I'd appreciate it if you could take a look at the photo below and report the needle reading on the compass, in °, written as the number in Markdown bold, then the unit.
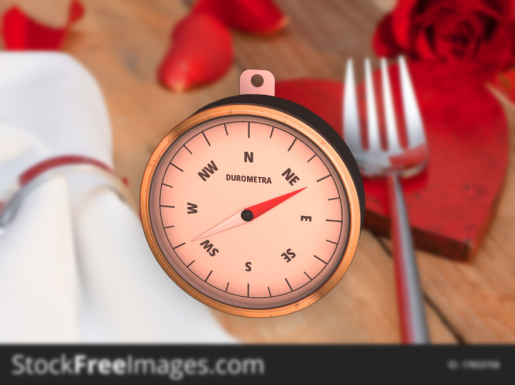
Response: **60** °
